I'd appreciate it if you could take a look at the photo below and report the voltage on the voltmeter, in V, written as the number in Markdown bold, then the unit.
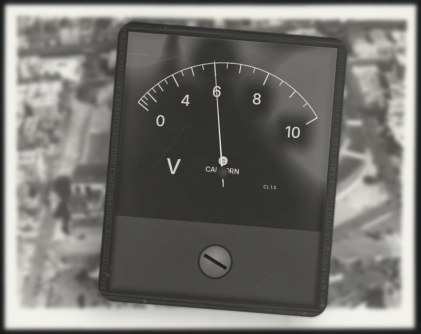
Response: **6** V
